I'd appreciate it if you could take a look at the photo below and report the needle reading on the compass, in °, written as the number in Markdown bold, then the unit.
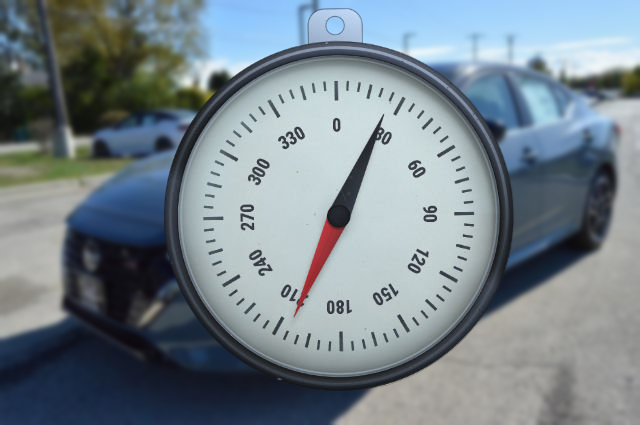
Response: **205** °
